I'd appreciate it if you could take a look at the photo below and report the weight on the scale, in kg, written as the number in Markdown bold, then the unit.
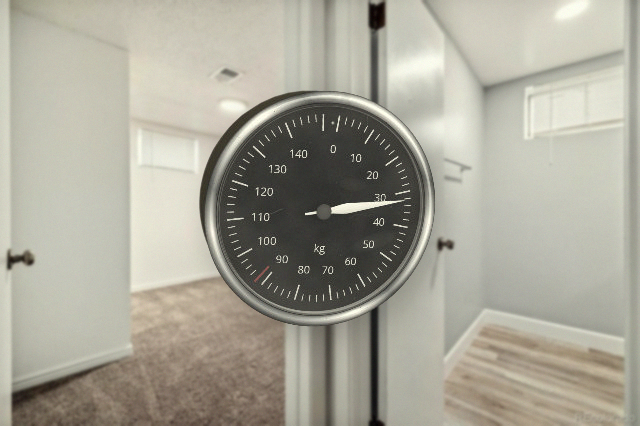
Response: **32** kg
